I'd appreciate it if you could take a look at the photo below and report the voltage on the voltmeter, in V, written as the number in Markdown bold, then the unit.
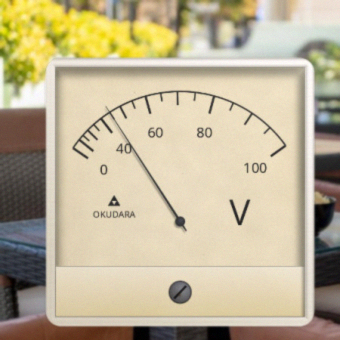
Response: **45** V
